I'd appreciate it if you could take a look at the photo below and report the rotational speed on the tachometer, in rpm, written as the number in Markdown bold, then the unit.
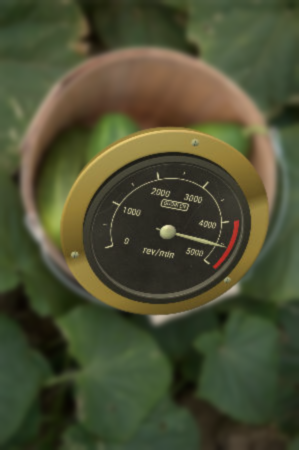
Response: **4500** rpm
